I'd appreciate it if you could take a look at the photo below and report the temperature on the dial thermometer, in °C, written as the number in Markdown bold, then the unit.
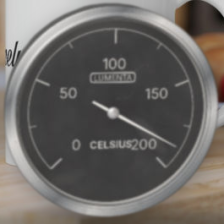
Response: **187.5** °C
